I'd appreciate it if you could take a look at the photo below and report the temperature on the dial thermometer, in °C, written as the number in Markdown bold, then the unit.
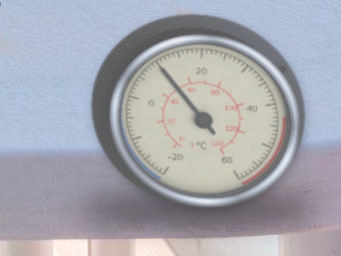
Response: **10** °C
